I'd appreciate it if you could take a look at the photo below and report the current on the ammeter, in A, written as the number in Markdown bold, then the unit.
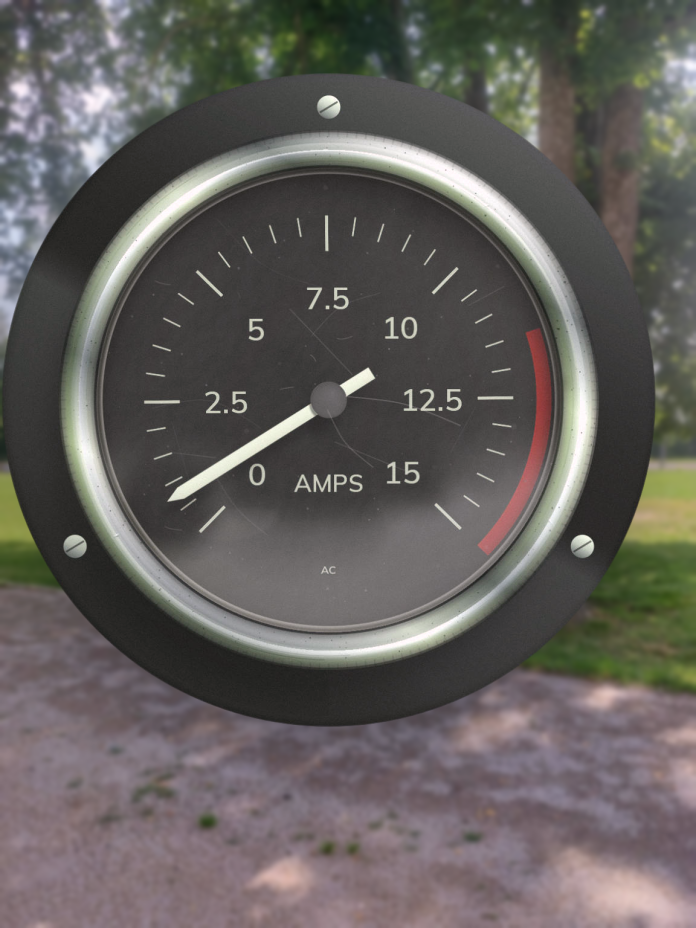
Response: **0.75** A
